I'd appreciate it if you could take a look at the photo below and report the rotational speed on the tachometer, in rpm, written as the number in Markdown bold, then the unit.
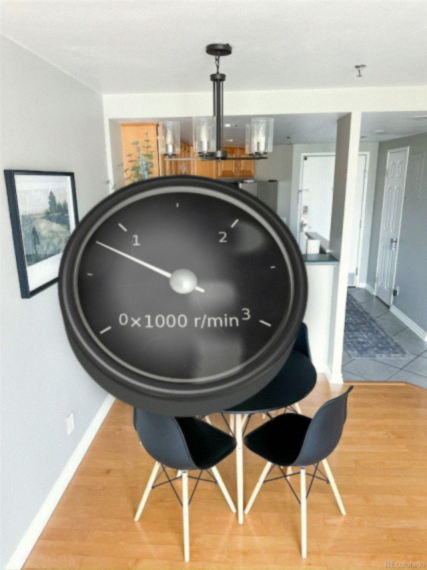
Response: **750** rpm
